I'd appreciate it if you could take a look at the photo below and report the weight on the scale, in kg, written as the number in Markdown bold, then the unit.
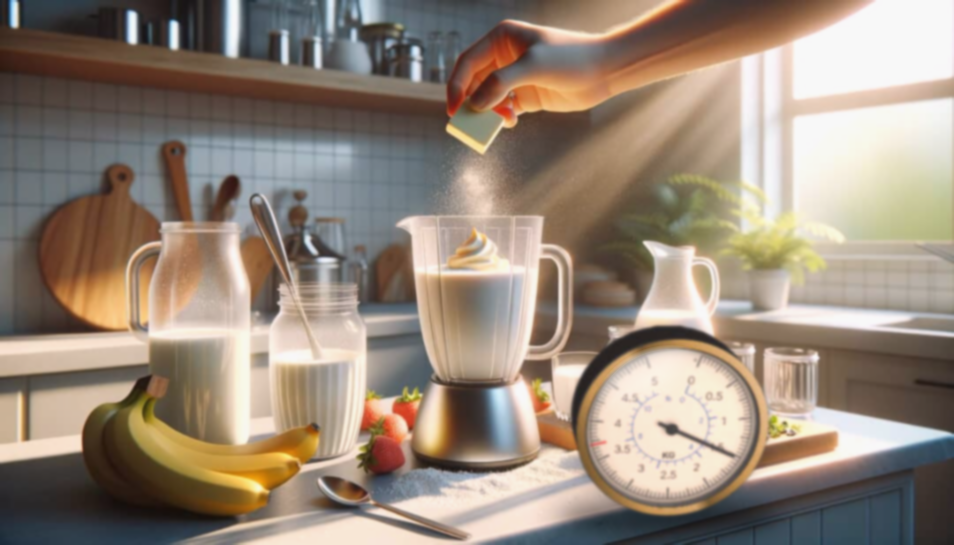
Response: **1.5** kg
